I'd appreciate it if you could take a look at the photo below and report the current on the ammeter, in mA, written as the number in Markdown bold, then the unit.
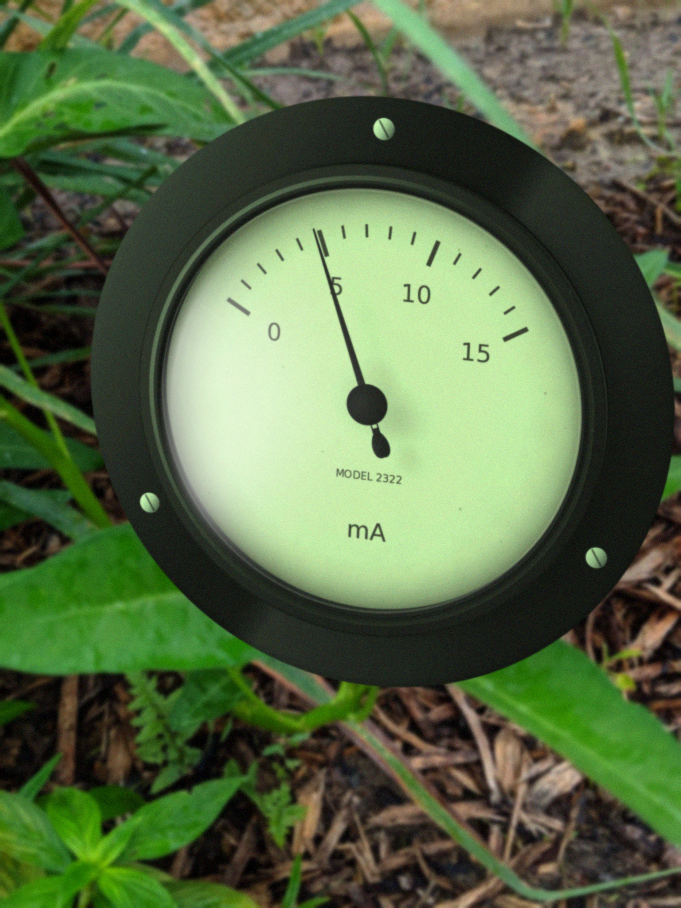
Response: **5** mA
